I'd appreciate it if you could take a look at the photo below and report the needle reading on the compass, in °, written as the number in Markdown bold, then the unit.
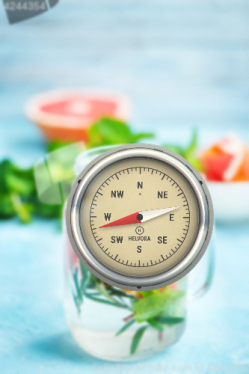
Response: **255** °
